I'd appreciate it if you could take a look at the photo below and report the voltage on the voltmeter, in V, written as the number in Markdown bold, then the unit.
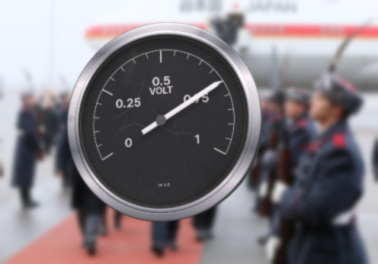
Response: **0.75** V
